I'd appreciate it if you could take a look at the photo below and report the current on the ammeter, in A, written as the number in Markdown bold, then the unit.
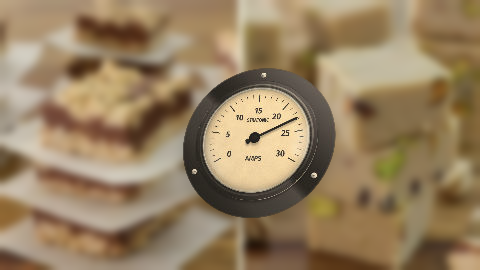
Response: **23** A
